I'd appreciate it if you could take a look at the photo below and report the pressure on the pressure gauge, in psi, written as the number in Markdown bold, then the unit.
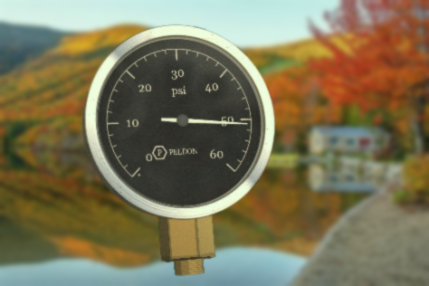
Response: **51** psi
